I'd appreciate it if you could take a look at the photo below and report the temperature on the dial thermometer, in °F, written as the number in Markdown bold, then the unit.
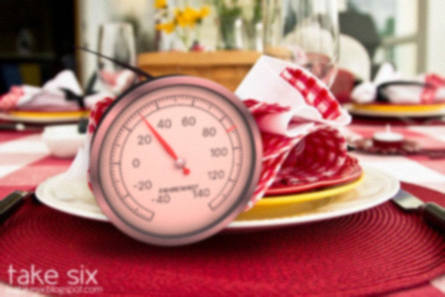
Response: **30** °F
